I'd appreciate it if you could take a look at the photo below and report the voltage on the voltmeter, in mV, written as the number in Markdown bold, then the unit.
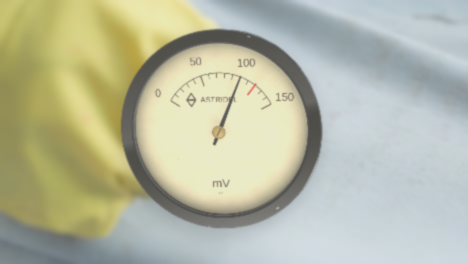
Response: **100** mV
